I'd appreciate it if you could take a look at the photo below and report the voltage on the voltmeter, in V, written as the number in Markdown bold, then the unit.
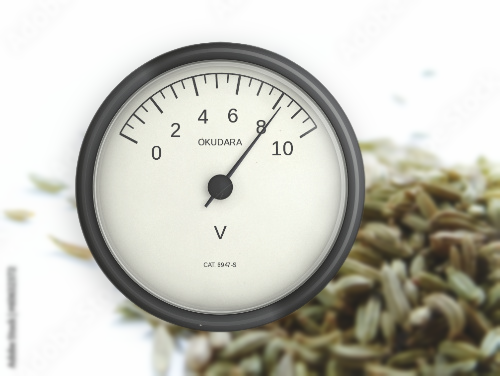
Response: **8.25** V
